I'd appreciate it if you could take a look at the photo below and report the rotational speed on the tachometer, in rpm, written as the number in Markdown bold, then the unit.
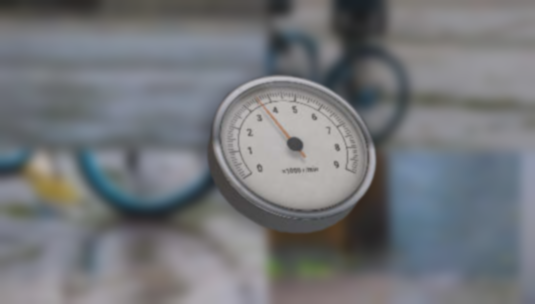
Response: **3500** rpm
